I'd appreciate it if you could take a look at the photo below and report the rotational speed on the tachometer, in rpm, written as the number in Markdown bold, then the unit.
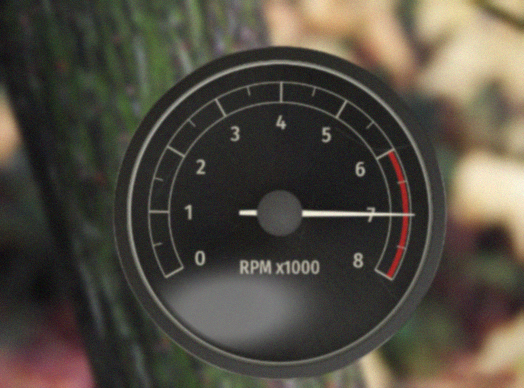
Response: **7000** rpm
